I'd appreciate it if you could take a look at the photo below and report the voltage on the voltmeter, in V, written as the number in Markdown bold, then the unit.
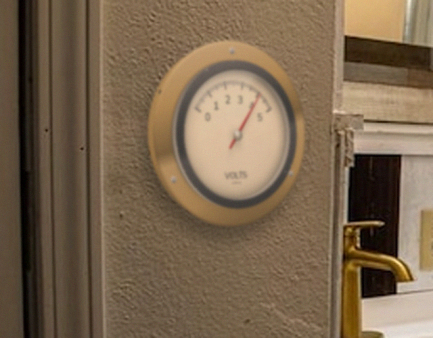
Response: **4** V
